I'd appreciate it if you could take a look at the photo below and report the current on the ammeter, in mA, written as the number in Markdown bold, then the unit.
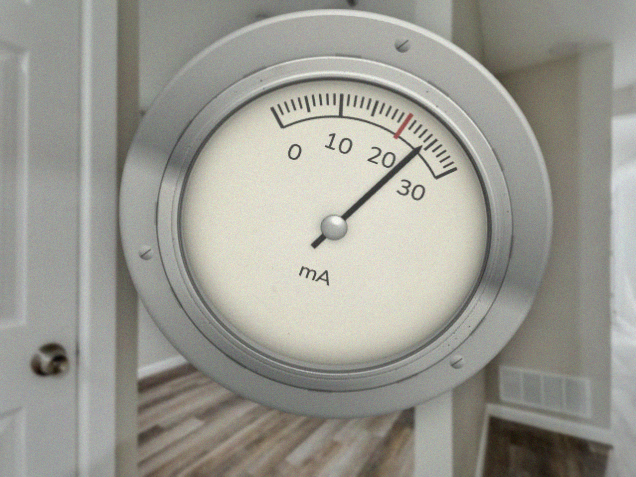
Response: **24** mA
